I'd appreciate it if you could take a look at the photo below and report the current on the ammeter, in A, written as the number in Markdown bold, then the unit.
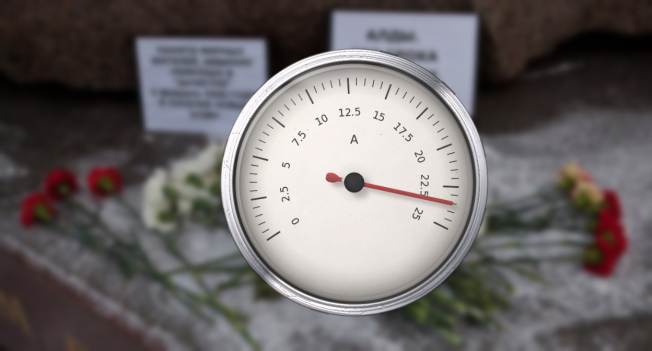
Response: **23.5** A
